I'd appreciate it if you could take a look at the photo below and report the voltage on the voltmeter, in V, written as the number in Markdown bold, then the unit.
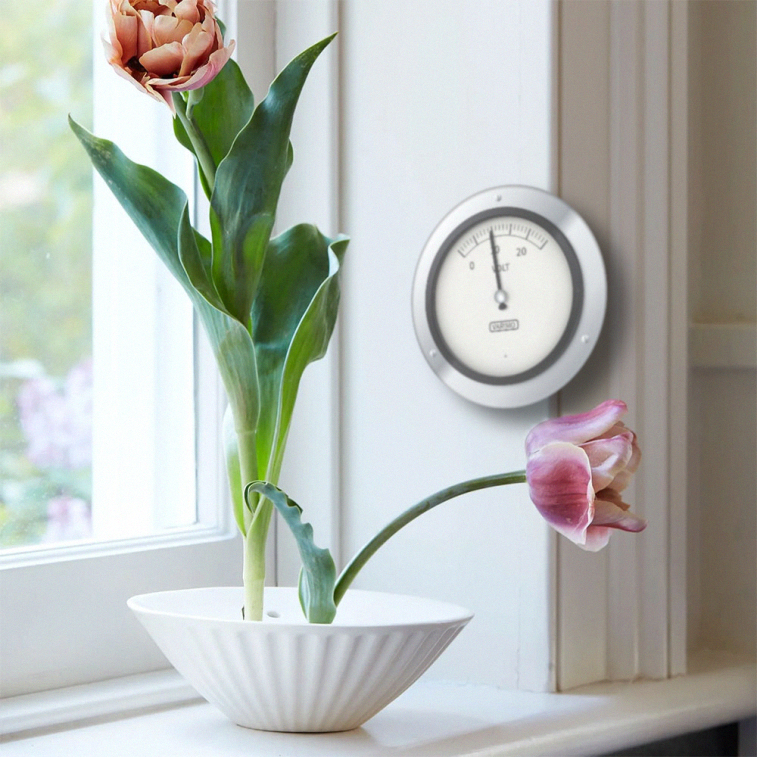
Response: **10** V
